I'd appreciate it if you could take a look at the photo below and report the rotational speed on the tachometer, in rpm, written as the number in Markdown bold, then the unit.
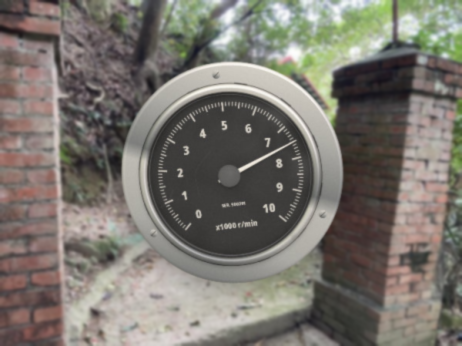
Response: **7500** rpm
